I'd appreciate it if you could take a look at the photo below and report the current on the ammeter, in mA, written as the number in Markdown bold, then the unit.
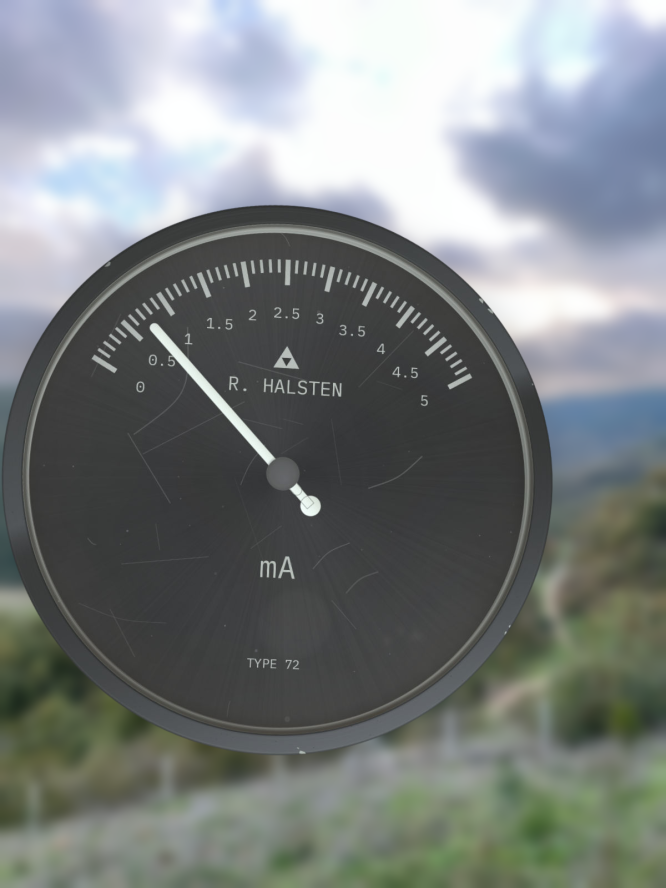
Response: **0.7** mA
